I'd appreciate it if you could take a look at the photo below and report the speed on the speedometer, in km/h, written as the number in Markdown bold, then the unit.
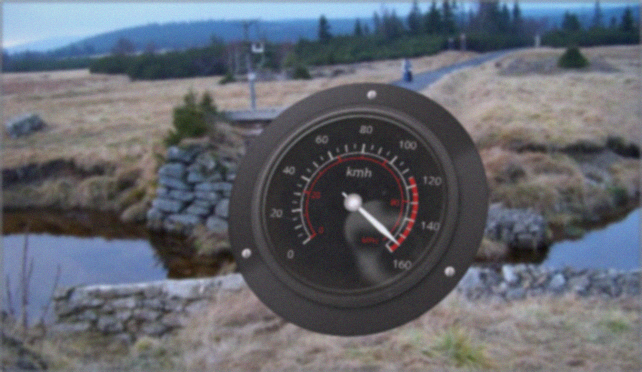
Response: **155** km/h
